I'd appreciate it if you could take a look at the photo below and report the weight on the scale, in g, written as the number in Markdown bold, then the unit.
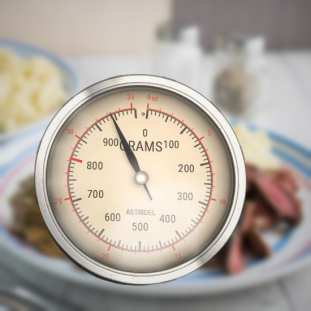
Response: **940** g
